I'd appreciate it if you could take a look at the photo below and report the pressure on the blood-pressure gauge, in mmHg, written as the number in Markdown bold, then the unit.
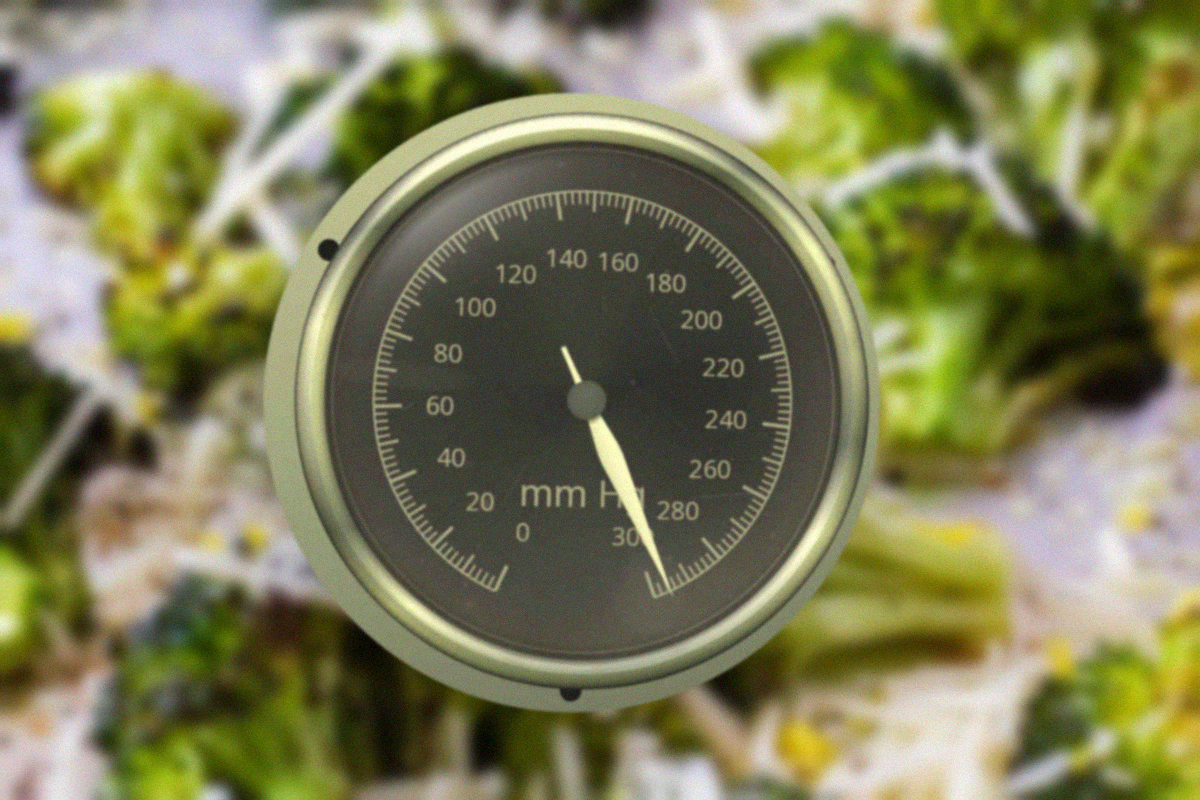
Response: **296** mmHg
